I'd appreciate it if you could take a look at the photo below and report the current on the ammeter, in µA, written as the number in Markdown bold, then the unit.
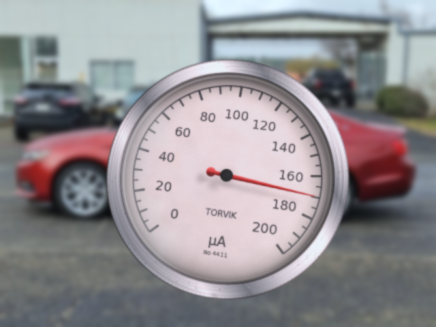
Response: **170** µA
